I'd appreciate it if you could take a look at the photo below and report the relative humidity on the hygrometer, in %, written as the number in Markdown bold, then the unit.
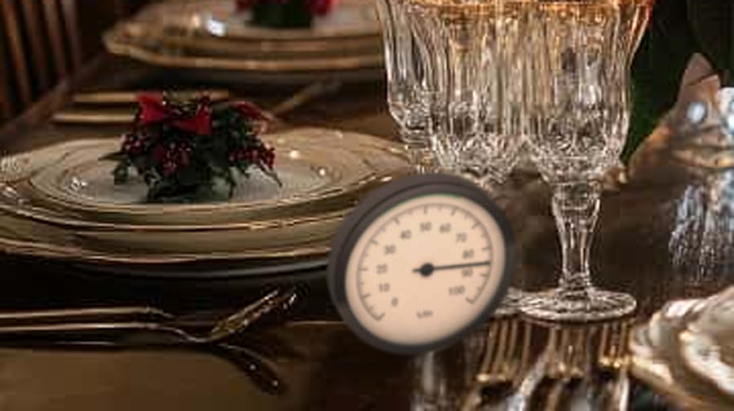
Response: **85** %
